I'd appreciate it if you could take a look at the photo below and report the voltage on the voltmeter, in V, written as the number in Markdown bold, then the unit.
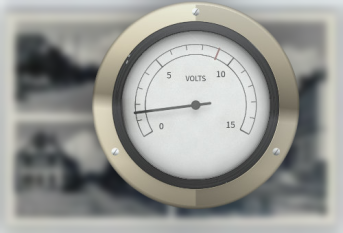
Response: **1.5** V
